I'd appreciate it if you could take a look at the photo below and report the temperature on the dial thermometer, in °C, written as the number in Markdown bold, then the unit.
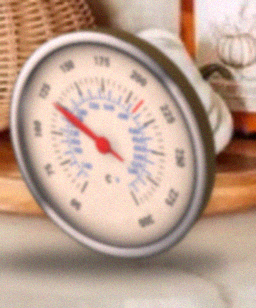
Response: **125** °C
